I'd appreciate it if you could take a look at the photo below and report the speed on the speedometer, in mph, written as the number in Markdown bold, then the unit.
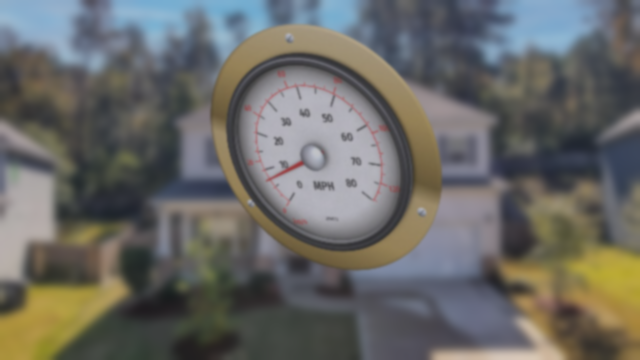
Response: **7.5** mph
